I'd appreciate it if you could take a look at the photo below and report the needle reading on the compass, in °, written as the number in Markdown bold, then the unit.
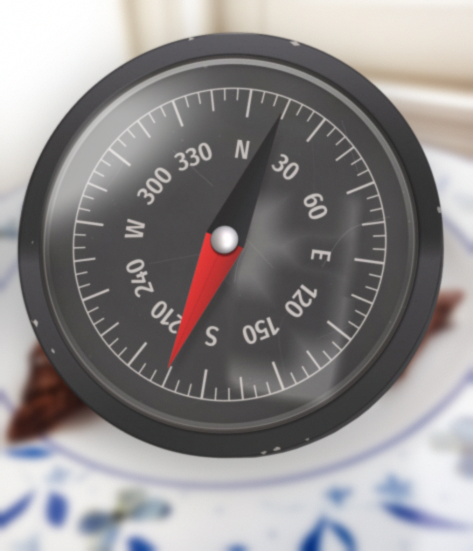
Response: **195** °
